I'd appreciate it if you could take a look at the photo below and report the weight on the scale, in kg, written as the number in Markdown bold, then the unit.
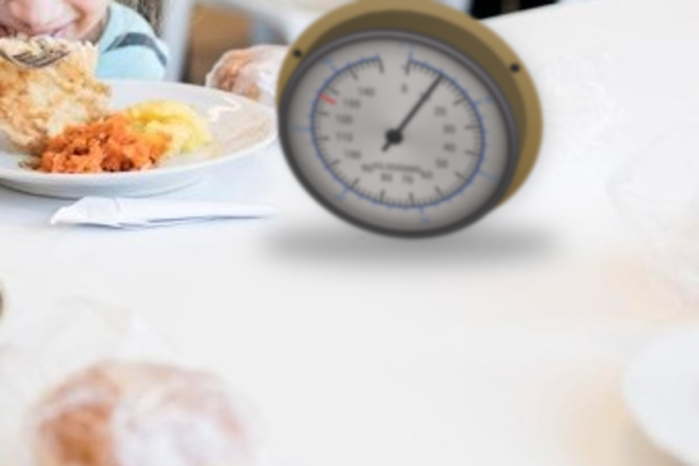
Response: **10** kg
